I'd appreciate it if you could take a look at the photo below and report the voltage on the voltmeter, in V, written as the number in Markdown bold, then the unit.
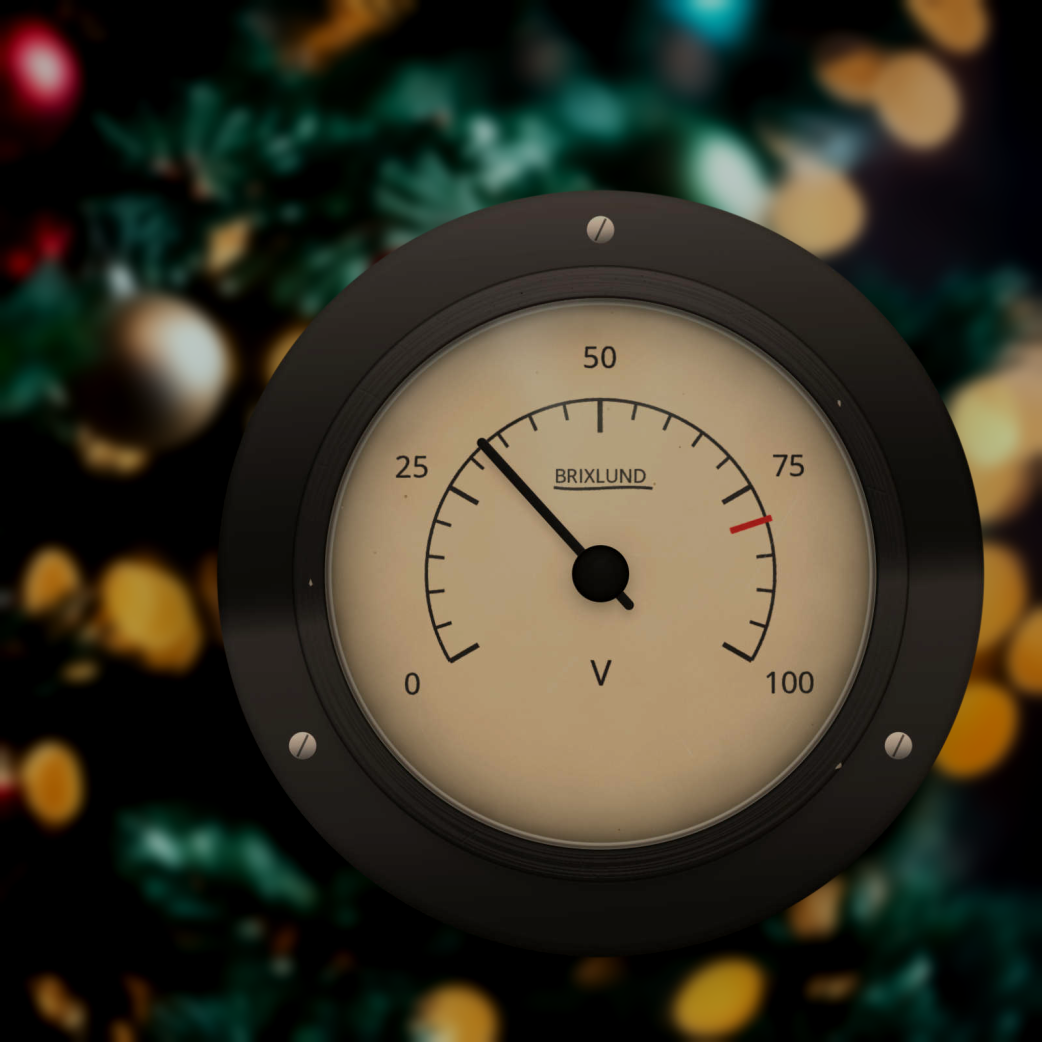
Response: **32.5** V
